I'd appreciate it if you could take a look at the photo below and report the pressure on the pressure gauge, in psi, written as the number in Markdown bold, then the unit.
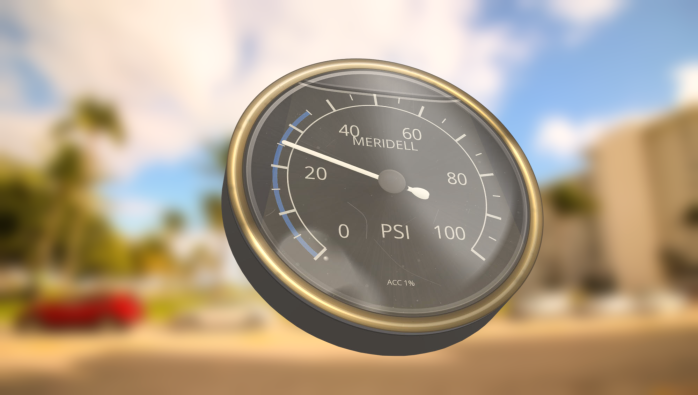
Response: **25** psi
